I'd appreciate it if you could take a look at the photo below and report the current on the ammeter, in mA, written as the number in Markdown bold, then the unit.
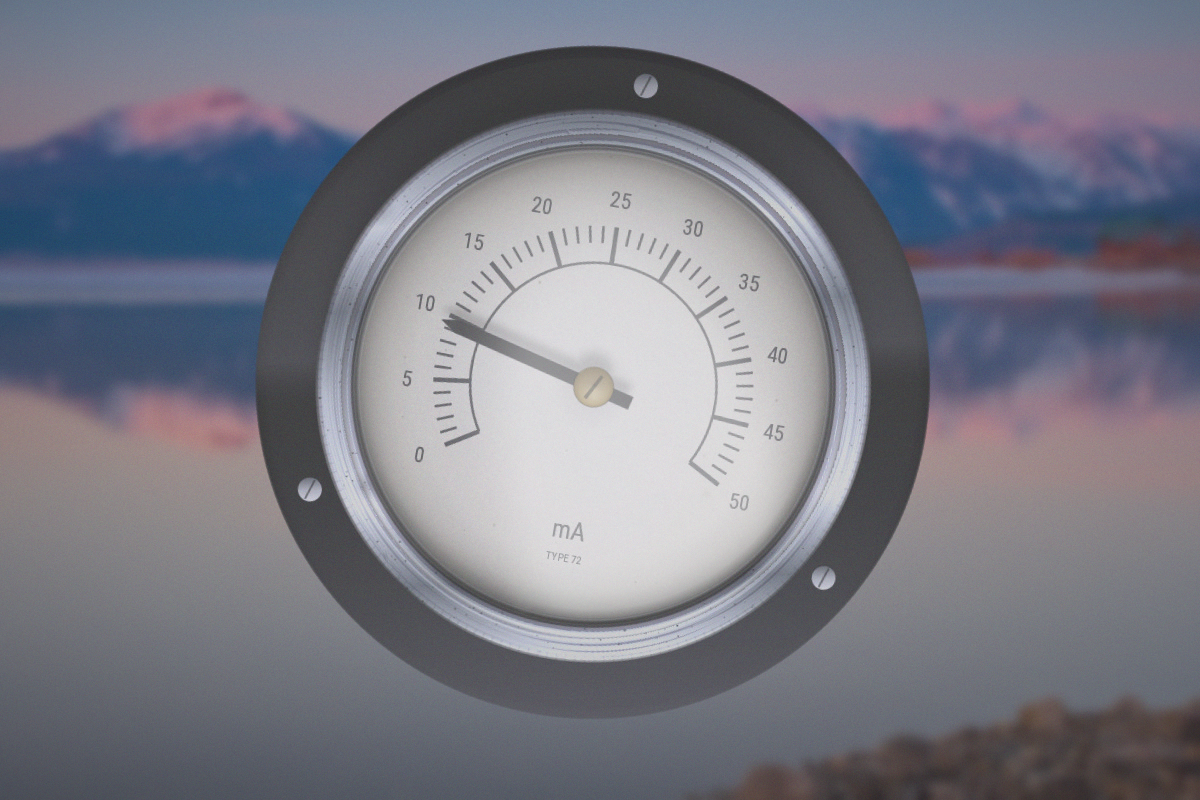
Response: **9.5** mA
